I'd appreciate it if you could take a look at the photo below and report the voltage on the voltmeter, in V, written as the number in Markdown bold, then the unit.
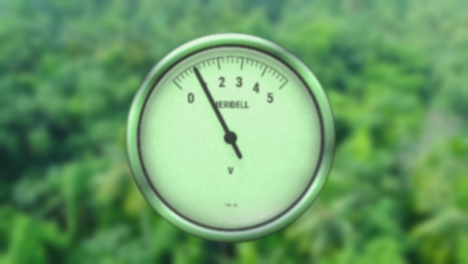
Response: **1** V
